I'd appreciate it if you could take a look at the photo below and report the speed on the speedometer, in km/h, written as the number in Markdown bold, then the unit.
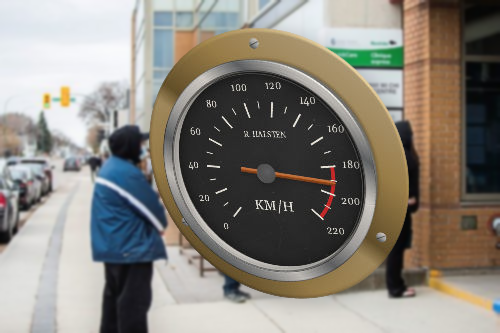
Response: **190** km/h
